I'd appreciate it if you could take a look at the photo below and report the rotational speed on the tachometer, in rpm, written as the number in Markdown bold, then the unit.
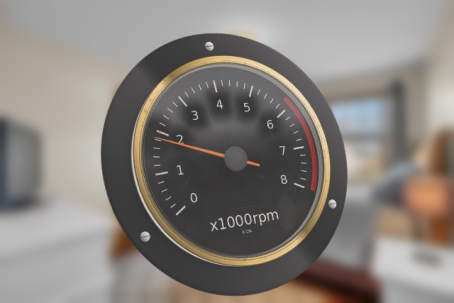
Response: **1800** rpm
